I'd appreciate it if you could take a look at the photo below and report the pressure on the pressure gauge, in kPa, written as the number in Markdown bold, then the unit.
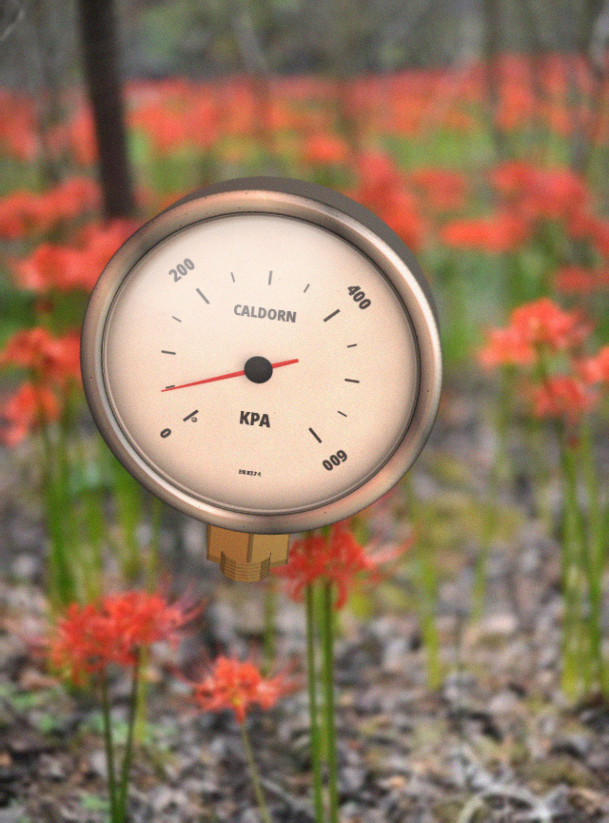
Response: **50** kPa
